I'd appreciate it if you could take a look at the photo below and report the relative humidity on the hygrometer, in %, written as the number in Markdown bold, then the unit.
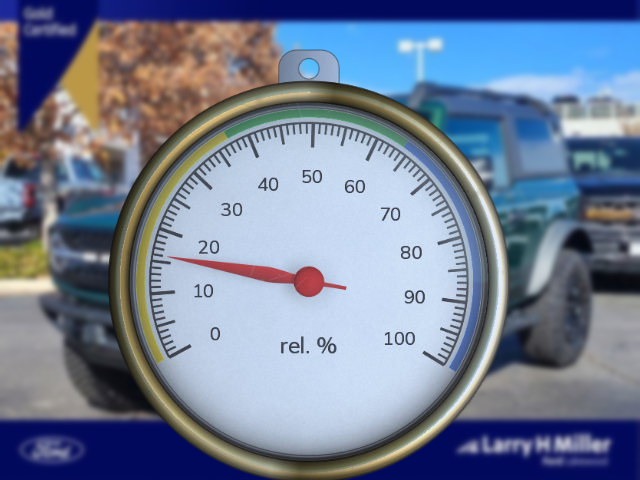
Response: **16** %
